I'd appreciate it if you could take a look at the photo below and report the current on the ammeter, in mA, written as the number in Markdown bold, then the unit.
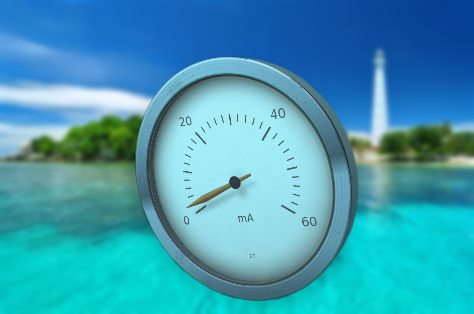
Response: **2** mA
